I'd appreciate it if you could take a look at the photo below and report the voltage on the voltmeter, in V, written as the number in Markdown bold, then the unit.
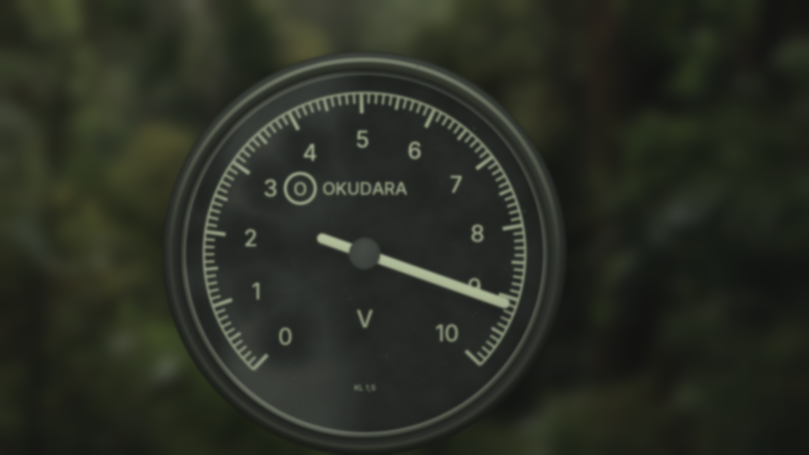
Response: **9.1** V
